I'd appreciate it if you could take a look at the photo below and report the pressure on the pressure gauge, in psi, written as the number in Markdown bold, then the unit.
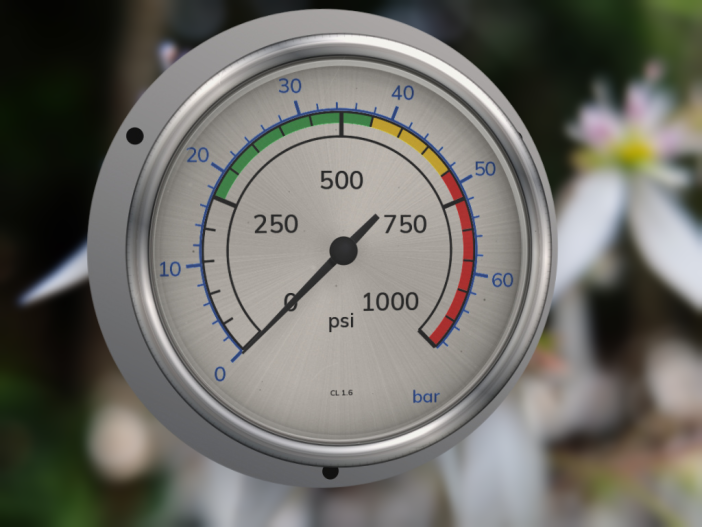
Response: **0** psi
